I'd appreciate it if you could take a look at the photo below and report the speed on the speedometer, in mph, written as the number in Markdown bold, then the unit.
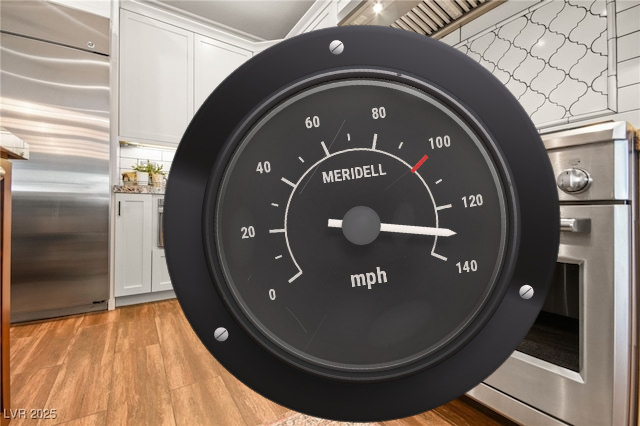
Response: **130** mph
